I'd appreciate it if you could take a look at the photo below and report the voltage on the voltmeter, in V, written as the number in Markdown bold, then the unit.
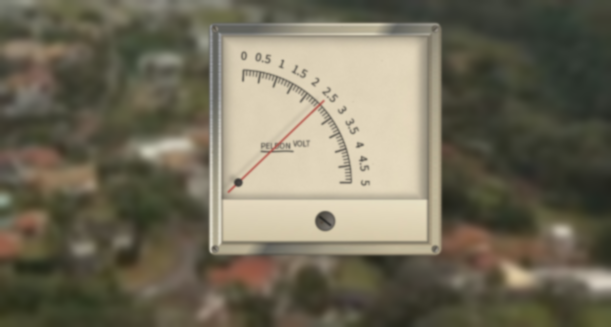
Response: **2.5** V
